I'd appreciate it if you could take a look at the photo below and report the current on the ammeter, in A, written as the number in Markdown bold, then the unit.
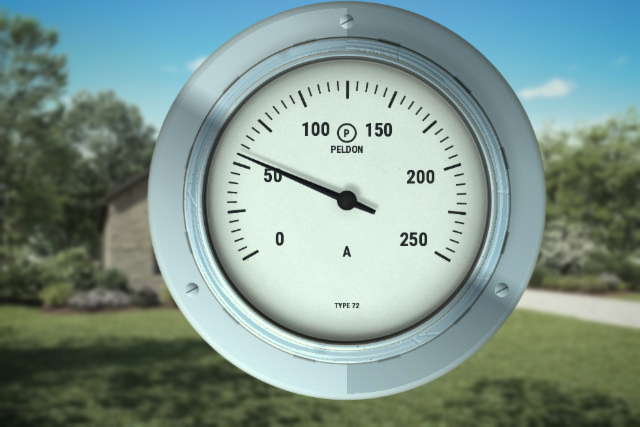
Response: **55** A
